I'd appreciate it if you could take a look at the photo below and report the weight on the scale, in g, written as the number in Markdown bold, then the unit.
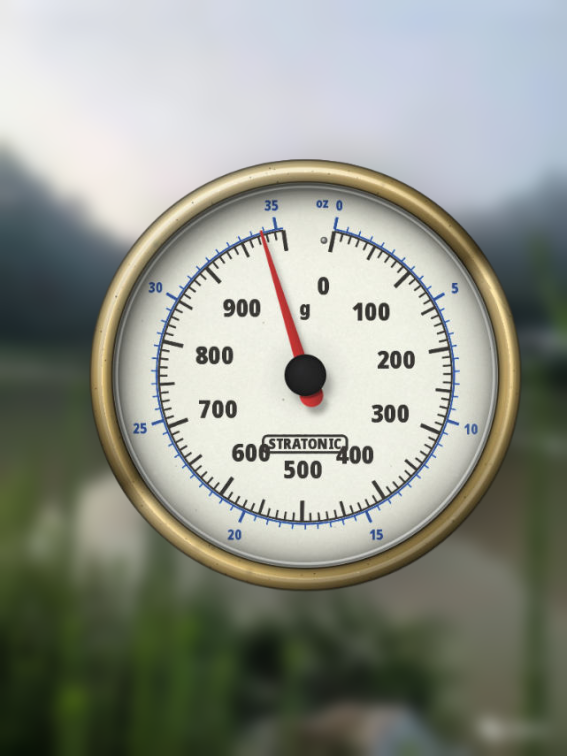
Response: **975** g
